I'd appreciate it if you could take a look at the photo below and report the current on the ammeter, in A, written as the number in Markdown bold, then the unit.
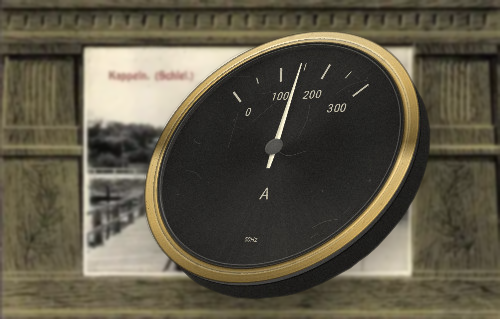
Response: **150** A
